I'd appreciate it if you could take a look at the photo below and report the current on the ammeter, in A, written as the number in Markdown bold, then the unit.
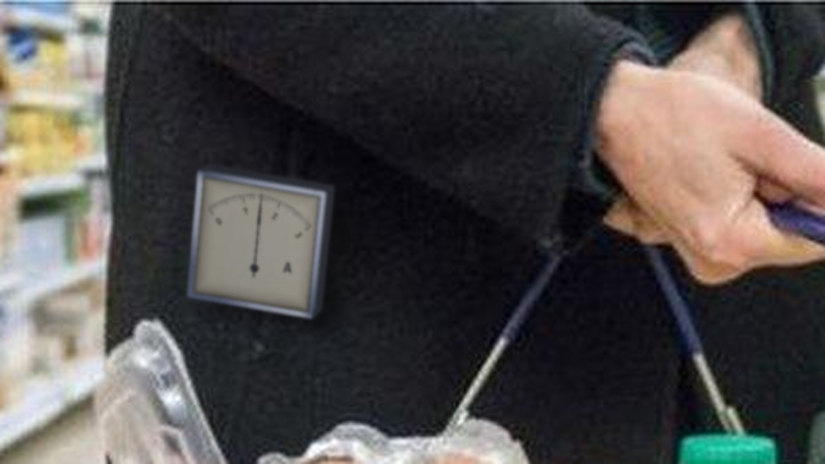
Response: **1.5** A
